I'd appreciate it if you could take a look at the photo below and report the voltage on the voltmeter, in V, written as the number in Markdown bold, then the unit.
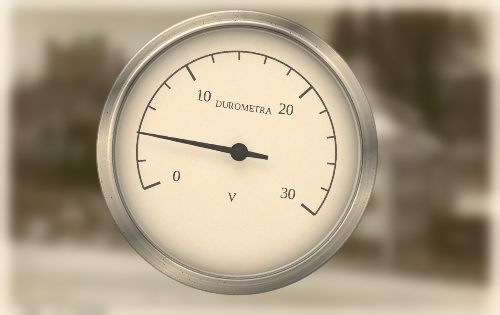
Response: **4** V
